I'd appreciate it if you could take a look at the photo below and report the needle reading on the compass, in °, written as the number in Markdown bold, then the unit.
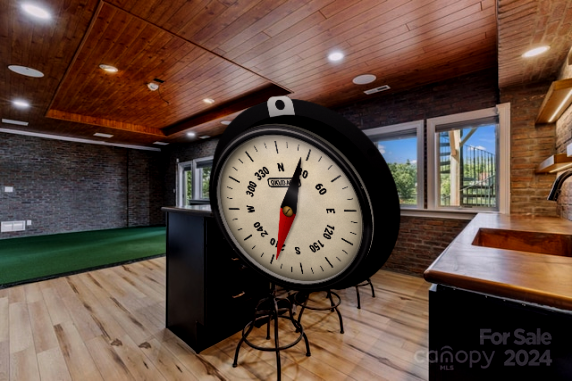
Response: **205** °
